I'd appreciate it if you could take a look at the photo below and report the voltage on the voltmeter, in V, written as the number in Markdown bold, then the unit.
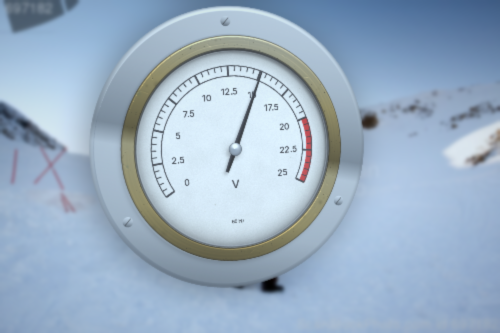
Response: **15** V
